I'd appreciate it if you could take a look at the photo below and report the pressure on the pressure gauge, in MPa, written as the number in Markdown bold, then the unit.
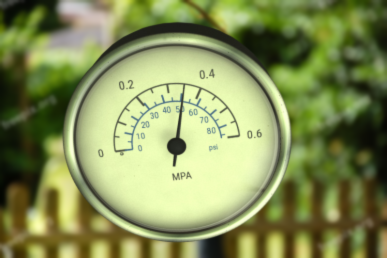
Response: **0.35** MPa
